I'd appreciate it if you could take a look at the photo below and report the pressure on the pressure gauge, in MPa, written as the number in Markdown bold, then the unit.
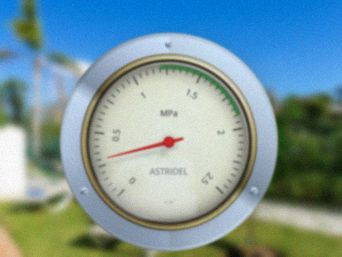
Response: **0.3** MPa
